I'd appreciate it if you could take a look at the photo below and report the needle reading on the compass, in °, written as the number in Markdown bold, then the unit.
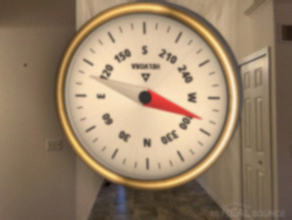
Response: **290** °
